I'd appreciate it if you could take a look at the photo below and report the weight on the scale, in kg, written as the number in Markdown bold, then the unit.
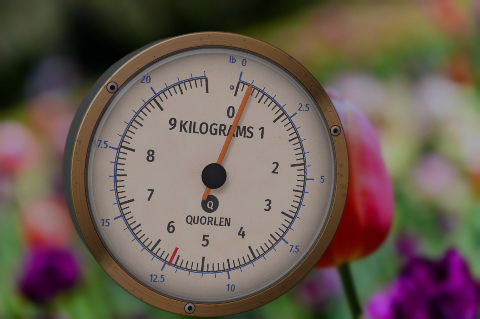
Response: **0.2** kg
